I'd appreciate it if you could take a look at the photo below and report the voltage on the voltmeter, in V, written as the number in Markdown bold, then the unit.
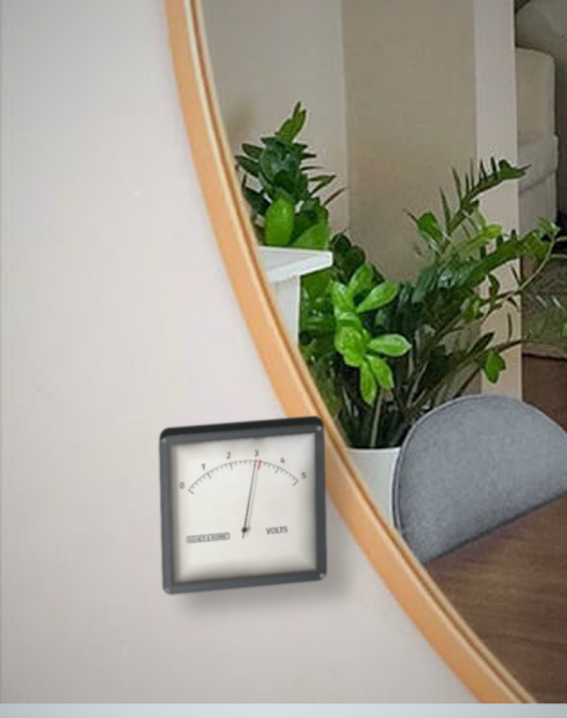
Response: **3** V
